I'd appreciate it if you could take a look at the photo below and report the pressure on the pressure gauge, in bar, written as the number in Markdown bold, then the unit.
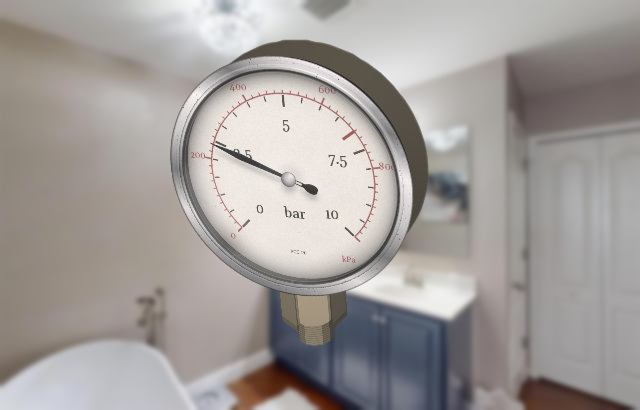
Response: **2.5** bar
